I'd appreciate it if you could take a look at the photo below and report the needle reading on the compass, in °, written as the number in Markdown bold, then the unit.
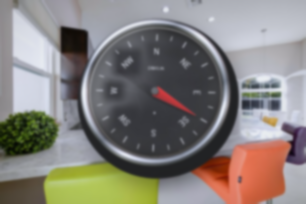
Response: **120** °
